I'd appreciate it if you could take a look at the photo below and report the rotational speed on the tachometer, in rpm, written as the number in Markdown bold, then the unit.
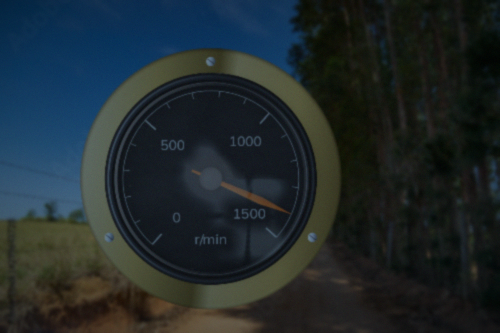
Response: **1400** rpm
